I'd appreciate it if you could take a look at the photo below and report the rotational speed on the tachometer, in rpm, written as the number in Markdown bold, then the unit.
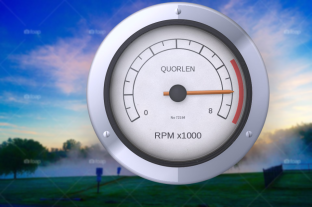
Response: **7000** rpm
